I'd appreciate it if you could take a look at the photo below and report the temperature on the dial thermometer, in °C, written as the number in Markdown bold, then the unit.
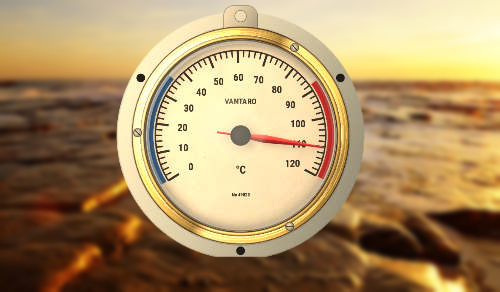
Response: **110** °C
